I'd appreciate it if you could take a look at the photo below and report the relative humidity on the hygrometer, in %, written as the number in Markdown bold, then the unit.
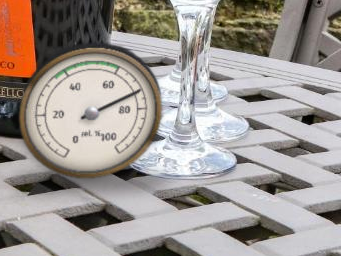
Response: **72** %
